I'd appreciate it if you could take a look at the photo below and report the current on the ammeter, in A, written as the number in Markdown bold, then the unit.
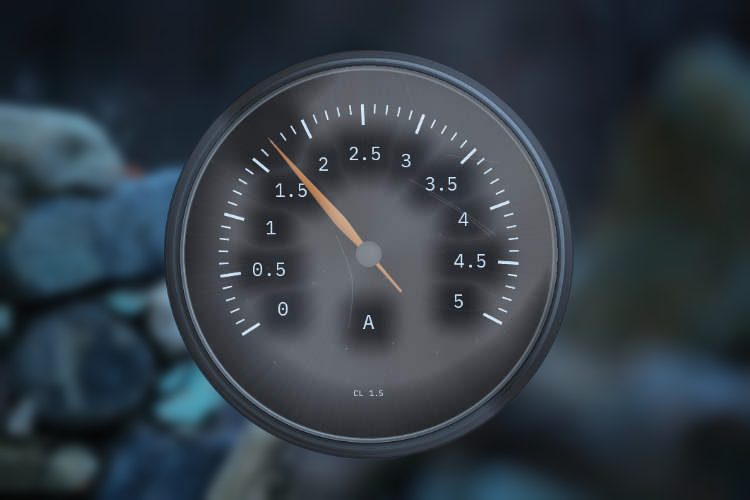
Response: **1.7** A
